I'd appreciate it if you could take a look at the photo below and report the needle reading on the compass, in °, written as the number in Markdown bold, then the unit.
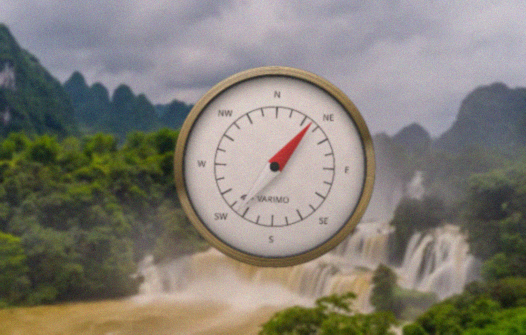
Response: **37.5** °
